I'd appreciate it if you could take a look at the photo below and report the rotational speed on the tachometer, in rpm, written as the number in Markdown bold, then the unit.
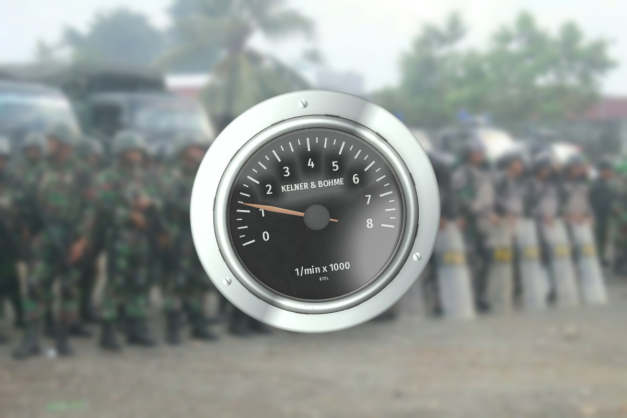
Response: **1250** rpm
